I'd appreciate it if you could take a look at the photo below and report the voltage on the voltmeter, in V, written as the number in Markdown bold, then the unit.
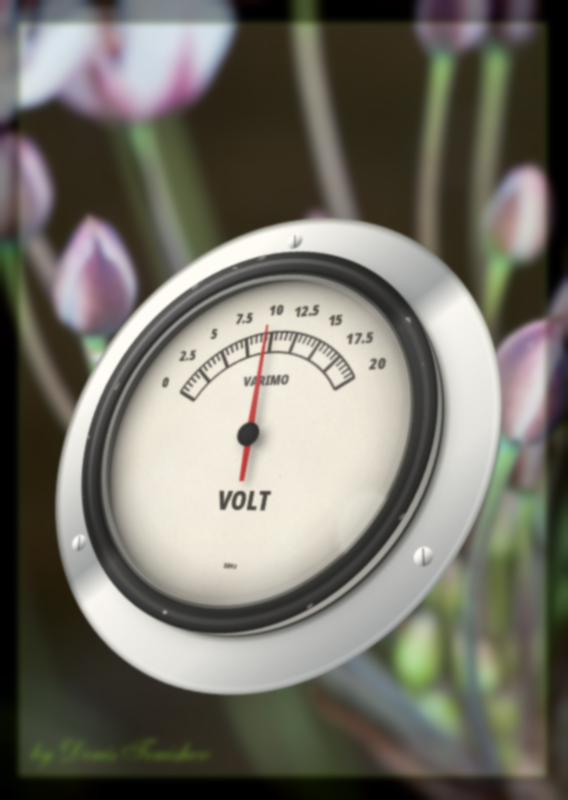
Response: **10** V
